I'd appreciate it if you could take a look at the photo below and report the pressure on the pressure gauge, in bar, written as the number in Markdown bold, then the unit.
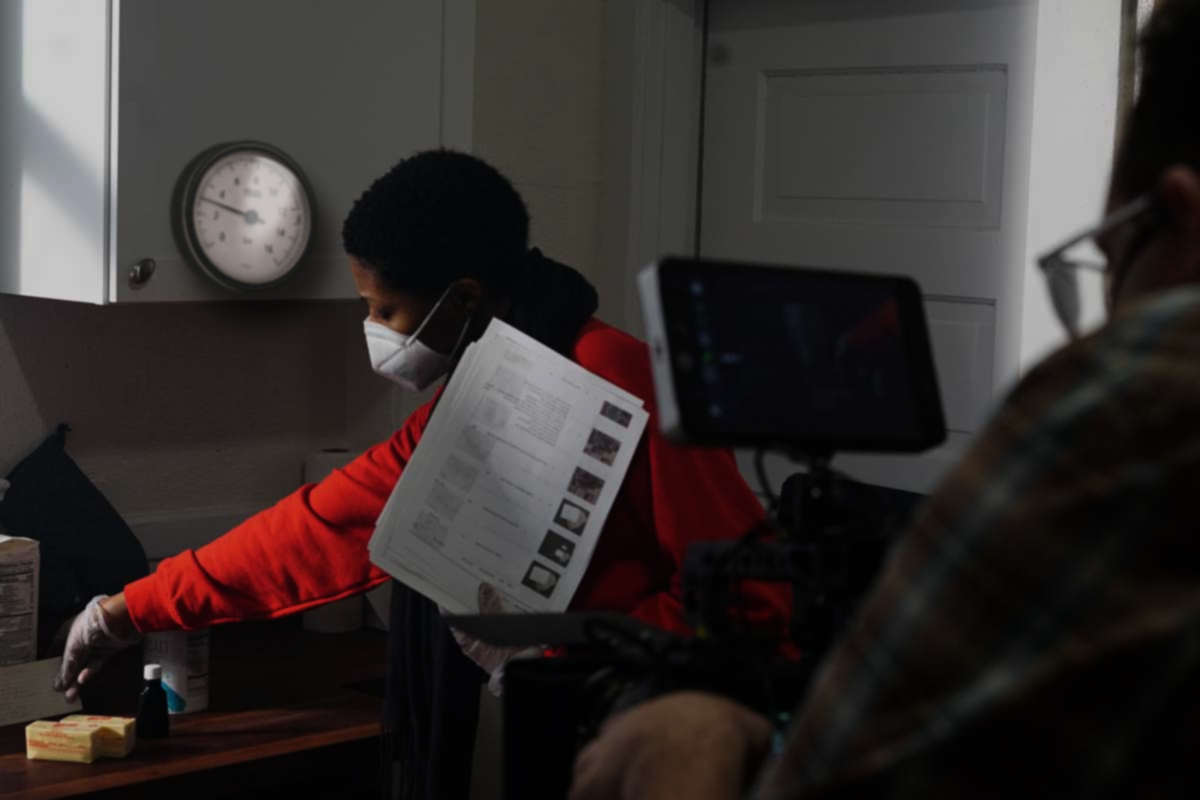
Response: **3** bar
